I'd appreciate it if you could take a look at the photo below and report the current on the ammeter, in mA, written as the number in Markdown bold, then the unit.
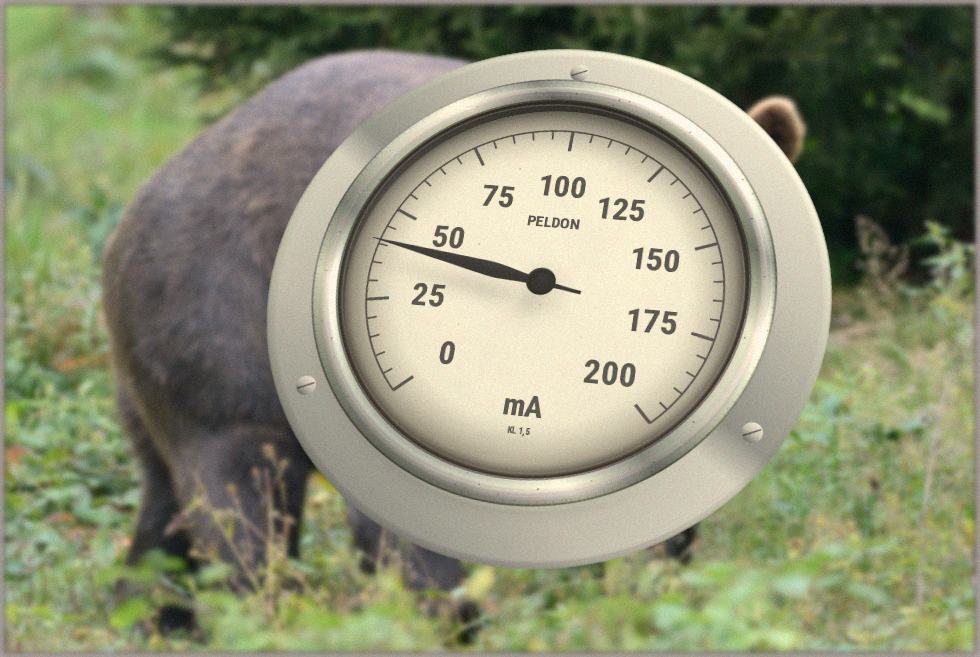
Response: **40** mA
